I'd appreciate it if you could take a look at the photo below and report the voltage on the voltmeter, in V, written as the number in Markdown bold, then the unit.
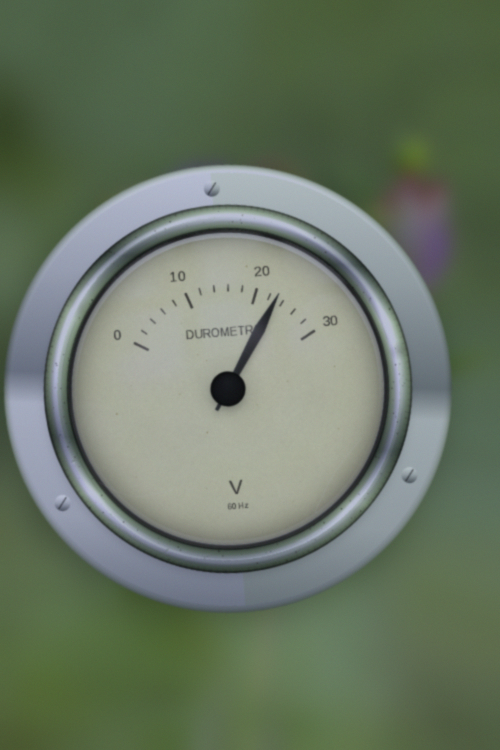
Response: **23** V
